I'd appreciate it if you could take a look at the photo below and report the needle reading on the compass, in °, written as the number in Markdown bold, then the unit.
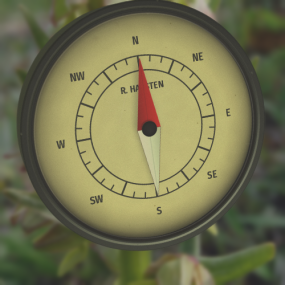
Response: **0** °
